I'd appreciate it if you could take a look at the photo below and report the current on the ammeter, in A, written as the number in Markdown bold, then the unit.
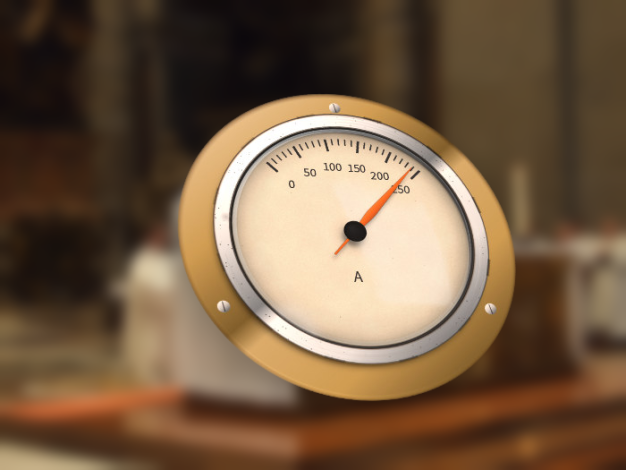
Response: **240** A
